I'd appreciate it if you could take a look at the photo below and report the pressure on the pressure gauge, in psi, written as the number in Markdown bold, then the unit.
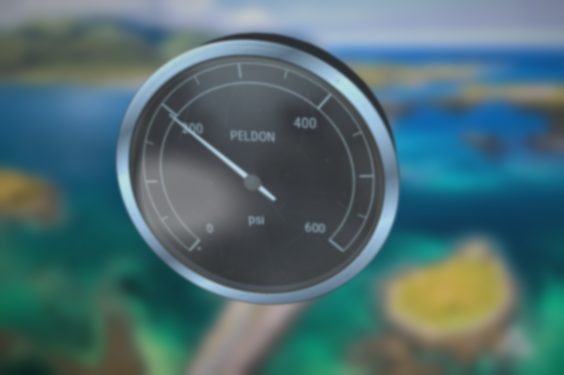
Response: **200** psi
